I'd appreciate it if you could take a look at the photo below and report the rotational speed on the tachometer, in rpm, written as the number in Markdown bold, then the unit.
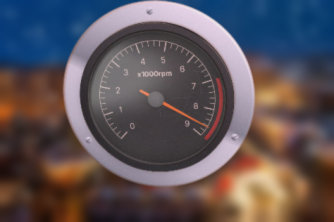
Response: **8600** rpm
